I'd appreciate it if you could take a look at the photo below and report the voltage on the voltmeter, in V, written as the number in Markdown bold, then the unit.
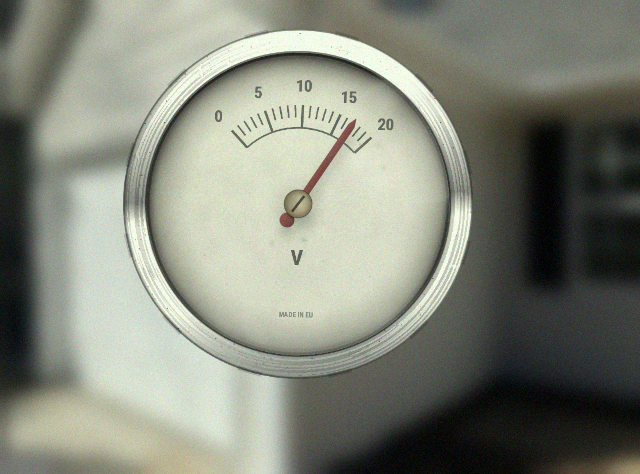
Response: **17** V
